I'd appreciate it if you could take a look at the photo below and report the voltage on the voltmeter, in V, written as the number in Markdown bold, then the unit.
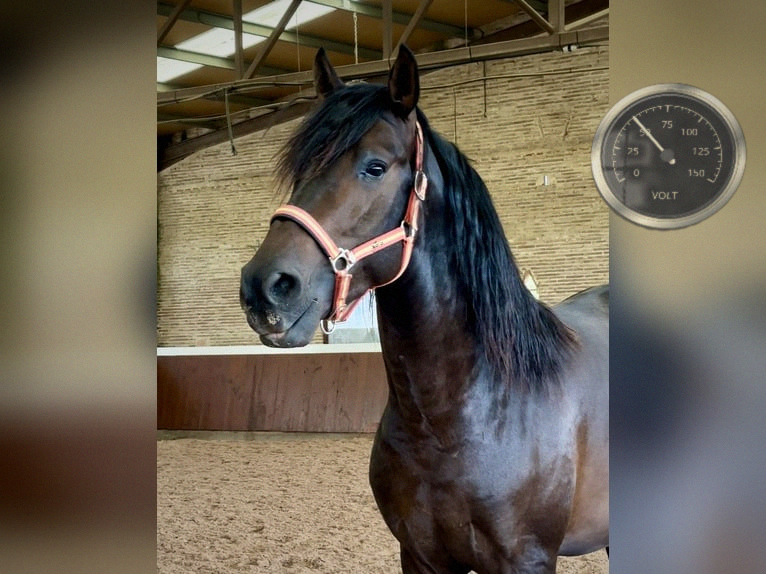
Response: **50** V
